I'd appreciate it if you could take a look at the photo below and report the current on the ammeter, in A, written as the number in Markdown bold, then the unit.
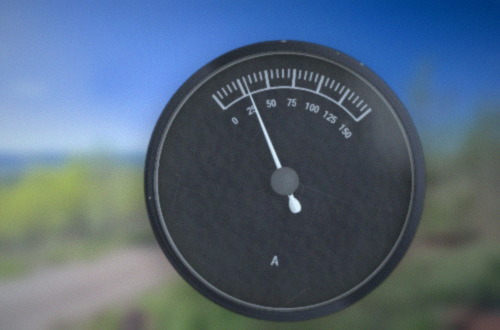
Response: **30** A
